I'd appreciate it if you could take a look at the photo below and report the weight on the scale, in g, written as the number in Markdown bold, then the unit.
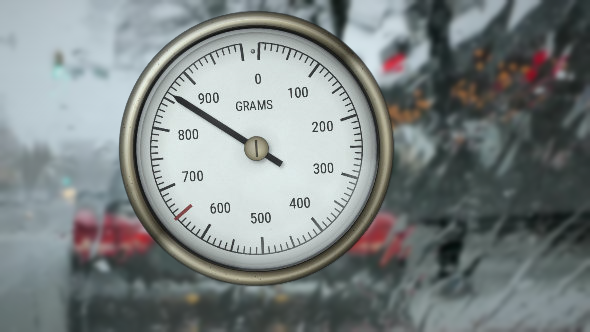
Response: **860** g
